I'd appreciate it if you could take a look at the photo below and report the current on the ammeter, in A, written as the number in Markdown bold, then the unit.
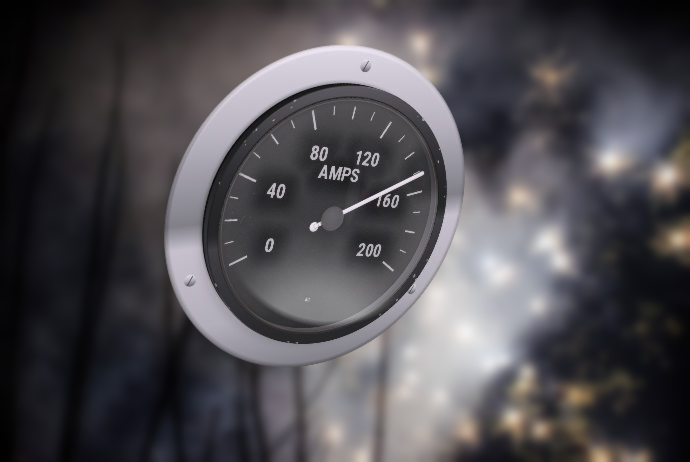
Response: **150** A
